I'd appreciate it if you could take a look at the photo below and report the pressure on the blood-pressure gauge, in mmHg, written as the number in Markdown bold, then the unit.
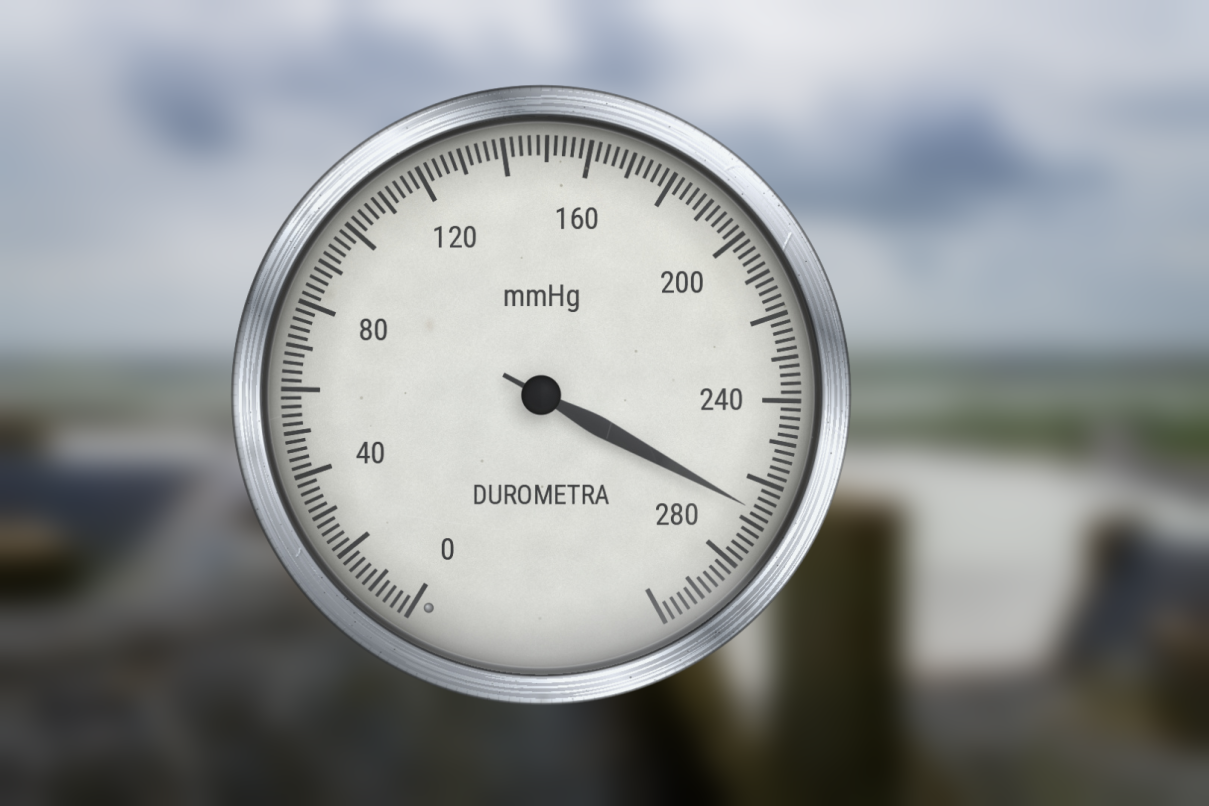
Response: **267** mmHg
